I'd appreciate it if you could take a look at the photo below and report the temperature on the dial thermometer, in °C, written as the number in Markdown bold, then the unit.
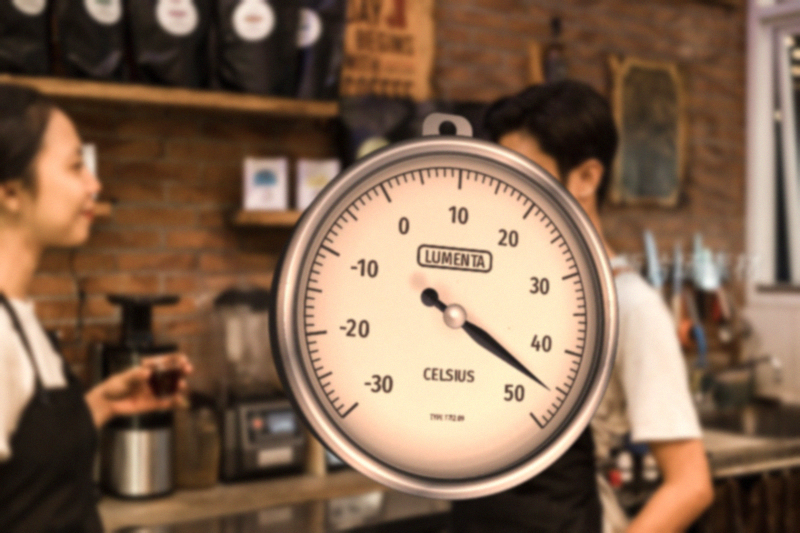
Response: **46** °C
